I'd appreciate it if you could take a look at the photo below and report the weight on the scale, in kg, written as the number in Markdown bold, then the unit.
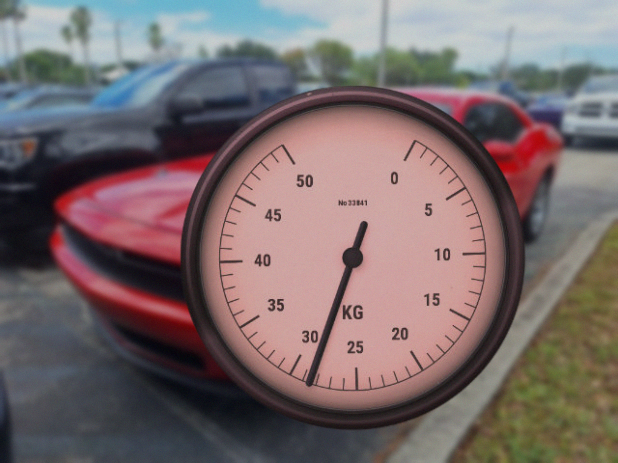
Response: **28.5** kg
